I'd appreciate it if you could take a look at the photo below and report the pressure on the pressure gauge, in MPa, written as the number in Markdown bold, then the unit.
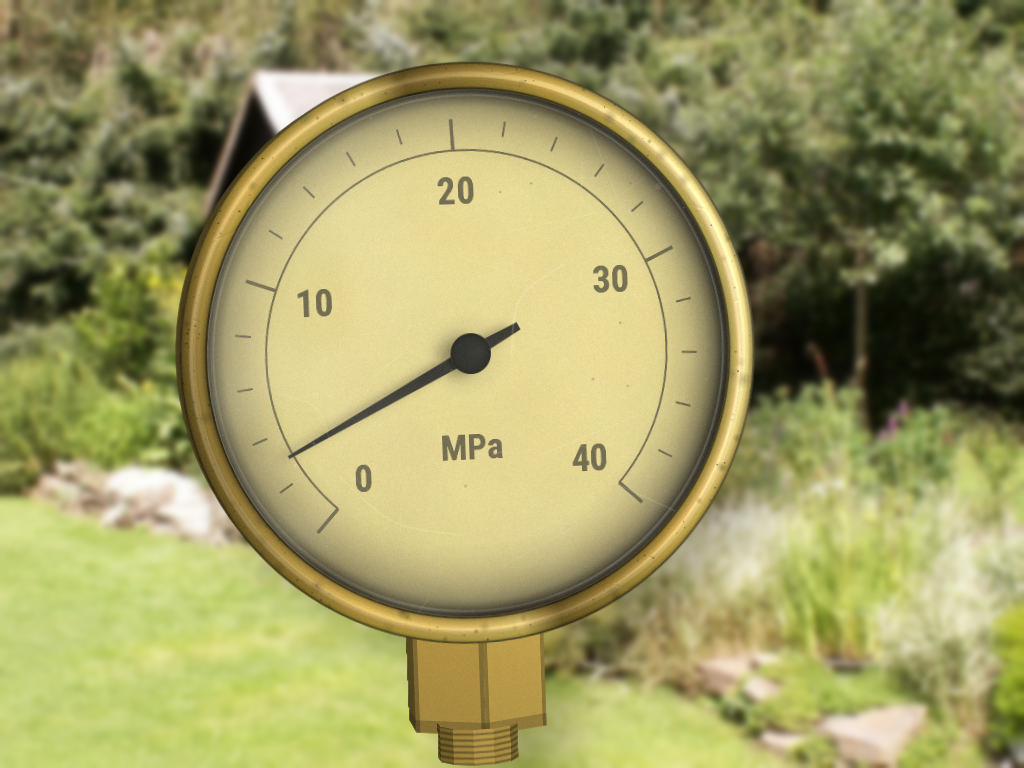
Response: **3** MPa
